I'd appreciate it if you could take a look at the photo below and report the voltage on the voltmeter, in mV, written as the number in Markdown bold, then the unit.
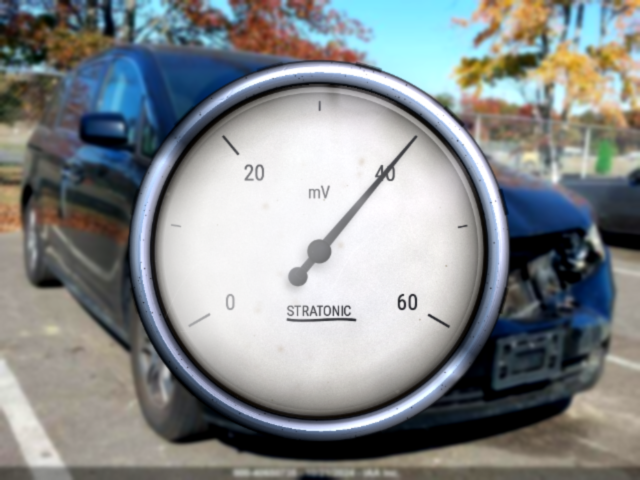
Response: **40** mV
